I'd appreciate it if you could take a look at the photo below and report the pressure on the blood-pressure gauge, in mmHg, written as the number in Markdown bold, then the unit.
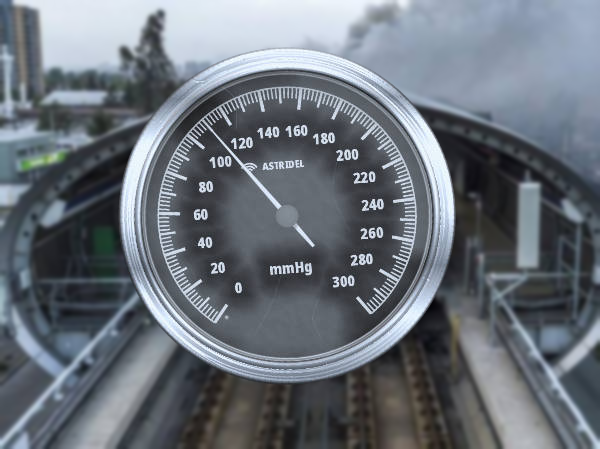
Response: **110** mmHg
